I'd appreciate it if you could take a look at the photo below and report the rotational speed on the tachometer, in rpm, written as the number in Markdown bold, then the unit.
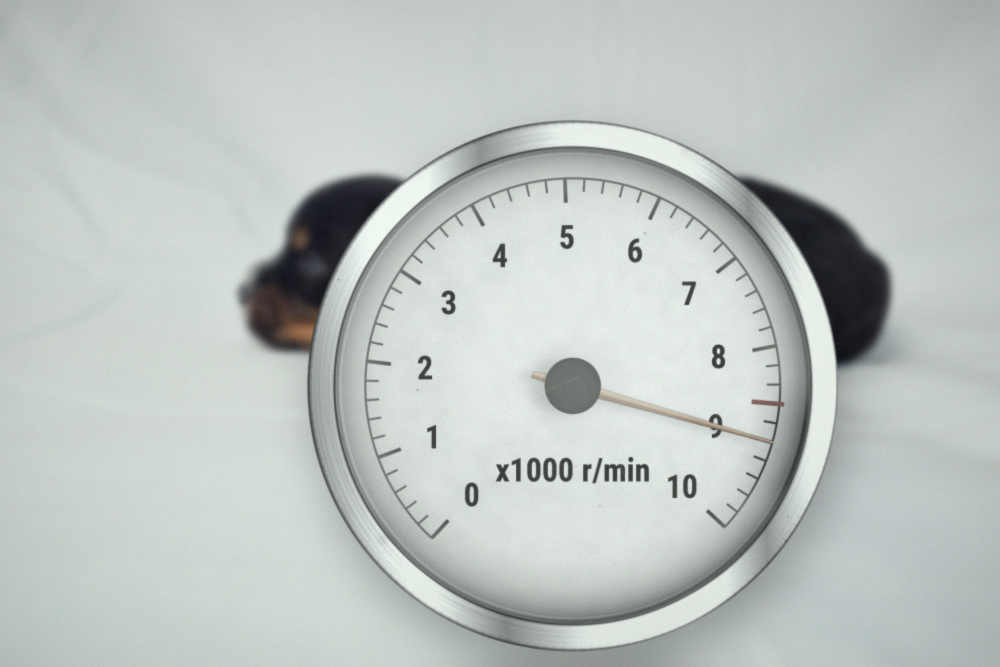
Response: **9000** rpm
